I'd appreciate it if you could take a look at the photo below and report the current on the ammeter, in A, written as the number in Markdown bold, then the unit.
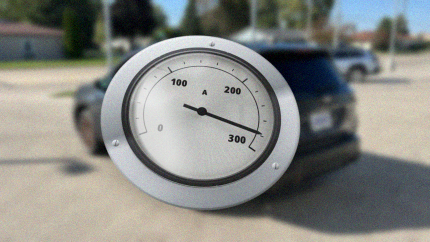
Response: **280** A
